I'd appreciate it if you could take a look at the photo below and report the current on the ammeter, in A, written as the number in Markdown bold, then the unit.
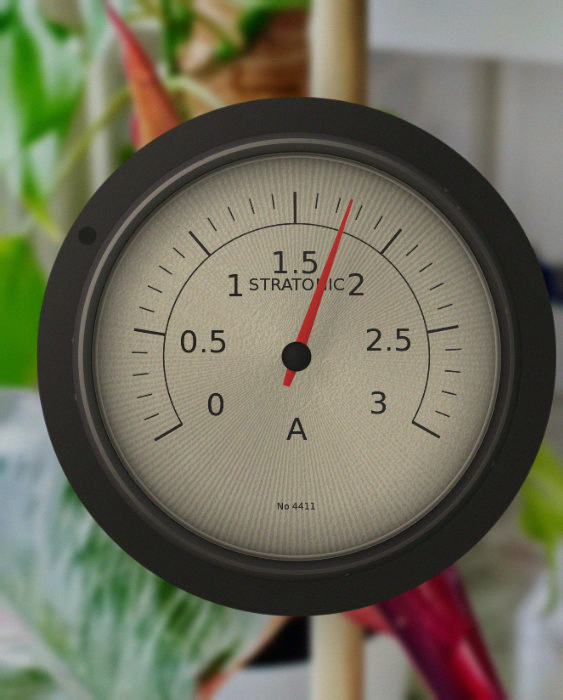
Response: **1.75** A
